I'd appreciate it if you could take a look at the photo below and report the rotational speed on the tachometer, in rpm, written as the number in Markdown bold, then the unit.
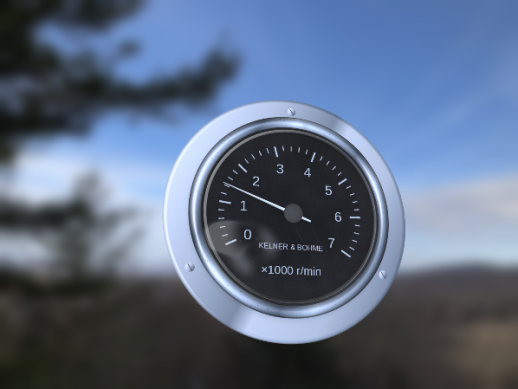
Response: **1400** rpm
